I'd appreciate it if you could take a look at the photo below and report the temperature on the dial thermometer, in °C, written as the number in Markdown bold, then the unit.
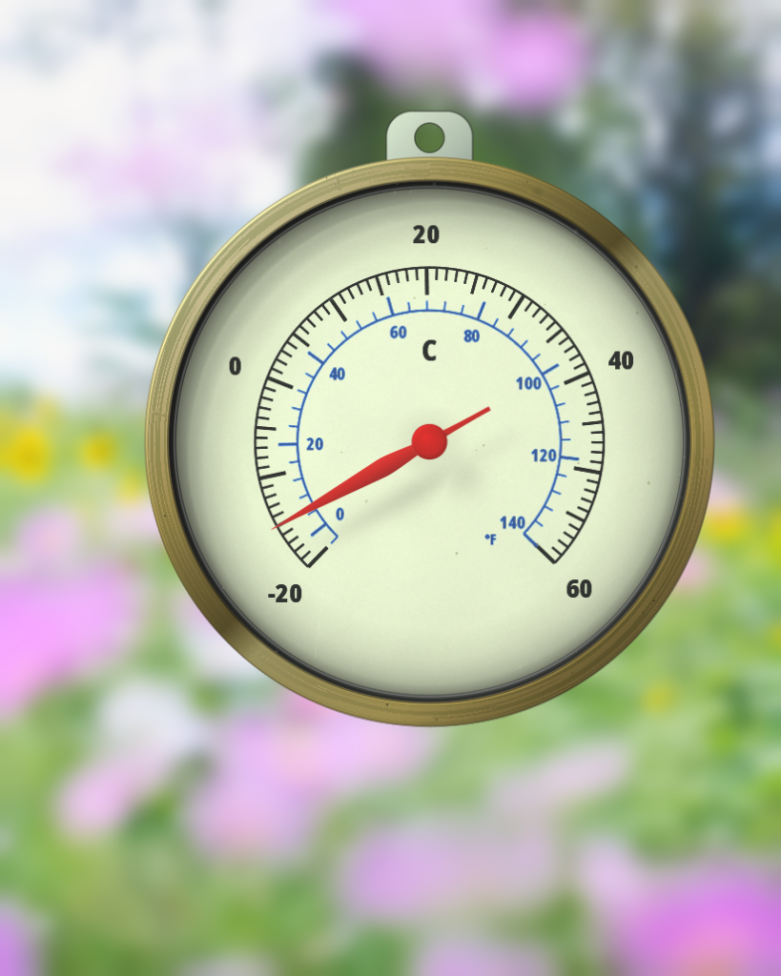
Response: **-15** °C
